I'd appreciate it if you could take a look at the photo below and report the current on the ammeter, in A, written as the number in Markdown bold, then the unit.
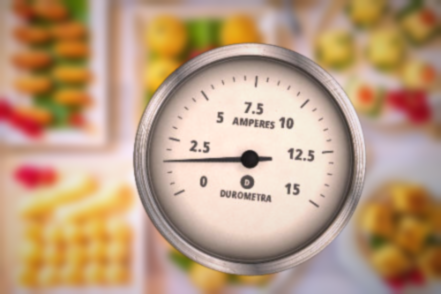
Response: **1.5** A
